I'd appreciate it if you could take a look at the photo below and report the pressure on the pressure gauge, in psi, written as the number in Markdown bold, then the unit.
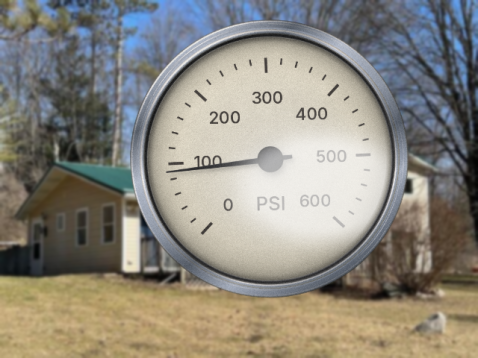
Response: **90** psi
